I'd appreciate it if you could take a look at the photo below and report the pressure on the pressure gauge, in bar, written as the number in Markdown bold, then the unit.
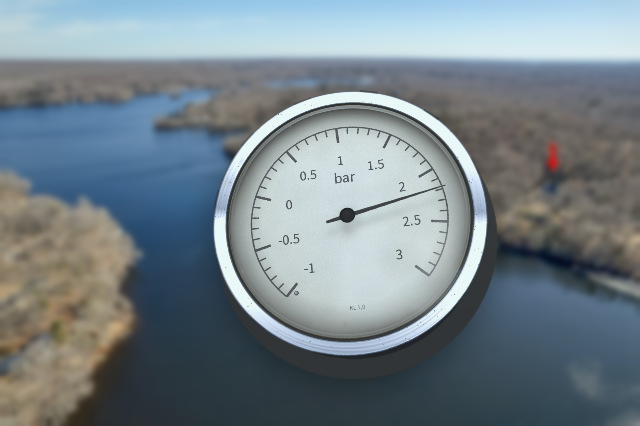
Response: **2.2** bar
